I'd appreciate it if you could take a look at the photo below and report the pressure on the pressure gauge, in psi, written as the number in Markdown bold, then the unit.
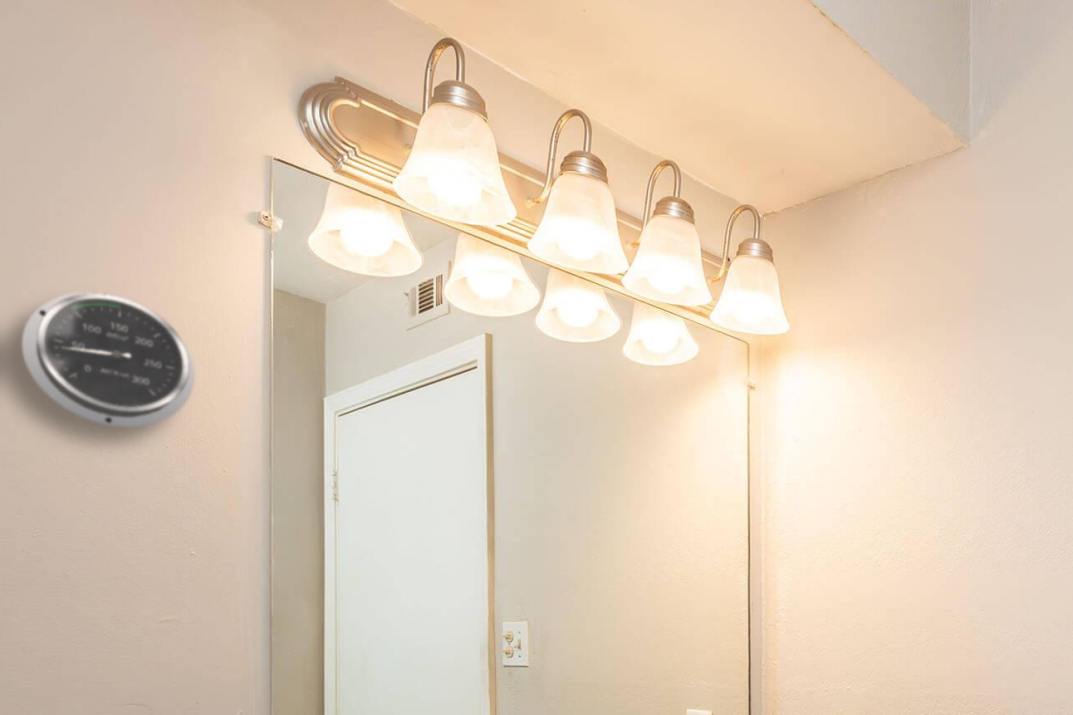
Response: **40** psi
